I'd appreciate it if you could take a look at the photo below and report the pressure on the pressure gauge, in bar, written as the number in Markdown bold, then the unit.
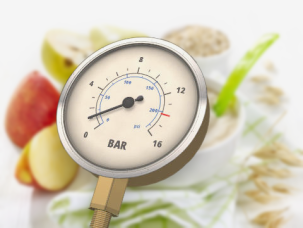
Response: **1** bar
